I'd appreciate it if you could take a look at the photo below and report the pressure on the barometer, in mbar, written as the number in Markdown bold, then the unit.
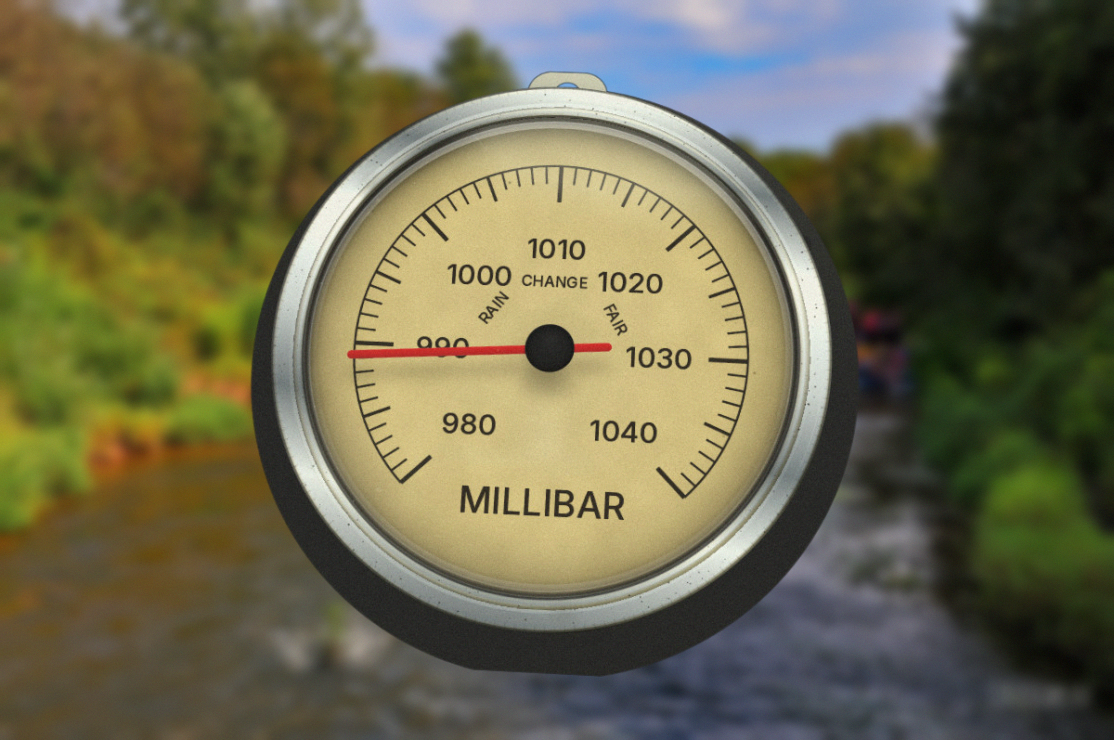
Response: **989** mbar
